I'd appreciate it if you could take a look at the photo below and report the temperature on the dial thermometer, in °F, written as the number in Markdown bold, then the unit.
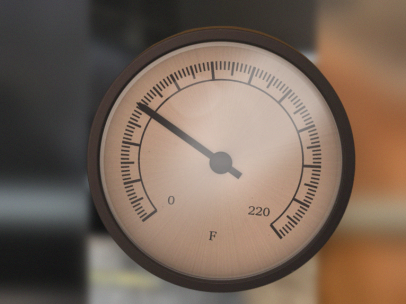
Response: **60** °F
